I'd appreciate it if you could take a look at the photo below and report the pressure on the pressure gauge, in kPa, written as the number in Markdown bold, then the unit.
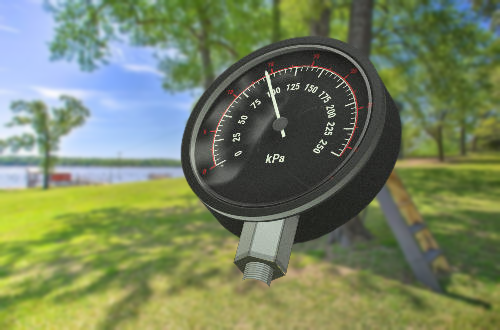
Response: **100** kPa
